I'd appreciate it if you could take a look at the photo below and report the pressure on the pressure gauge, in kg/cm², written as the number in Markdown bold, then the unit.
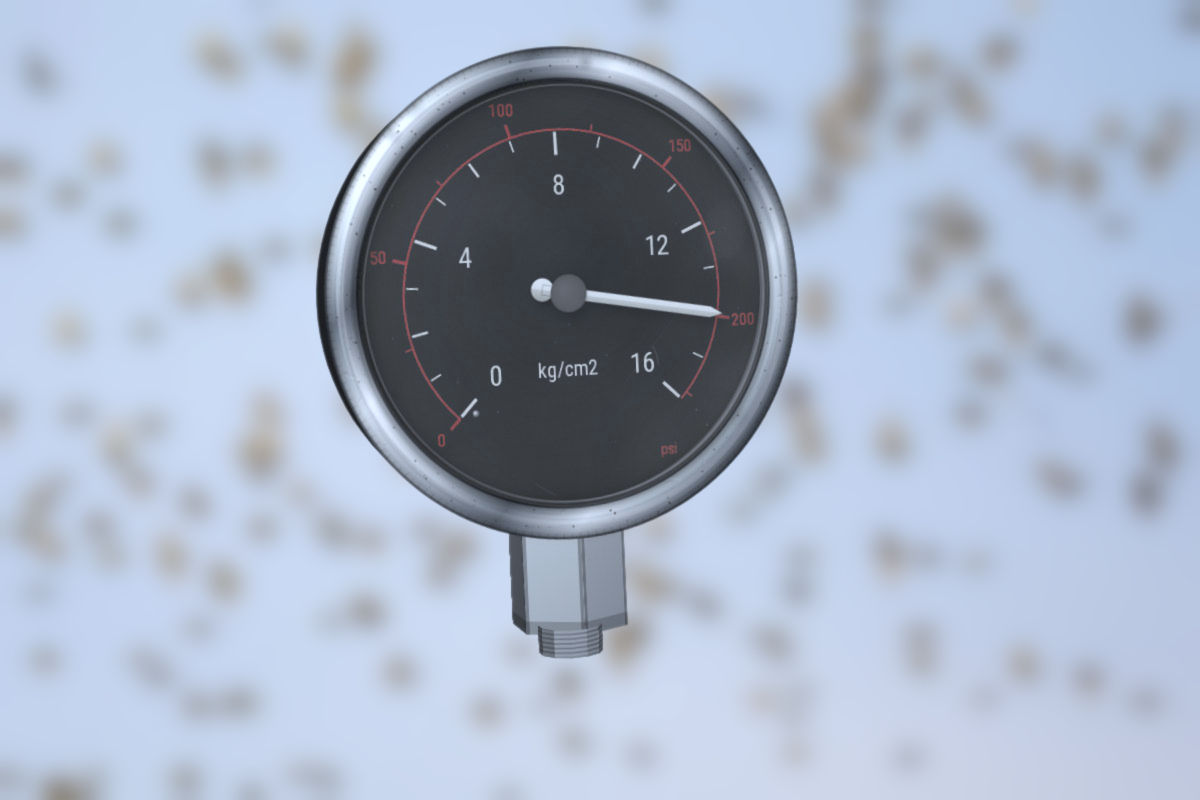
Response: **14** kg/cm²
